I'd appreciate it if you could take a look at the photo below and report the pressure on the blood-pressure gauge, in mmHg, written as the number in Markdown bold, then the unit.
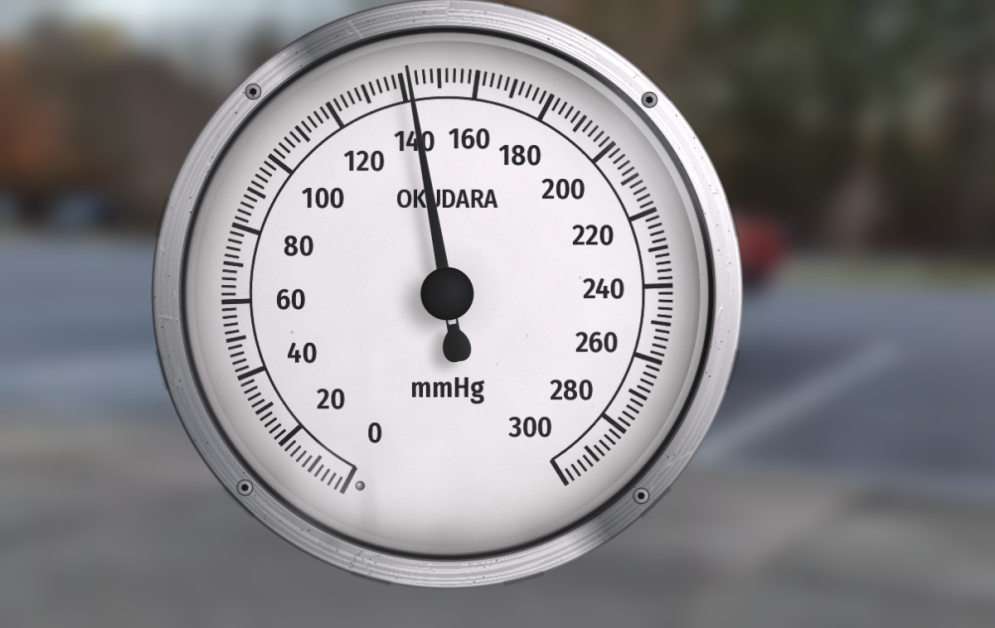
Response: **142** mmHg
